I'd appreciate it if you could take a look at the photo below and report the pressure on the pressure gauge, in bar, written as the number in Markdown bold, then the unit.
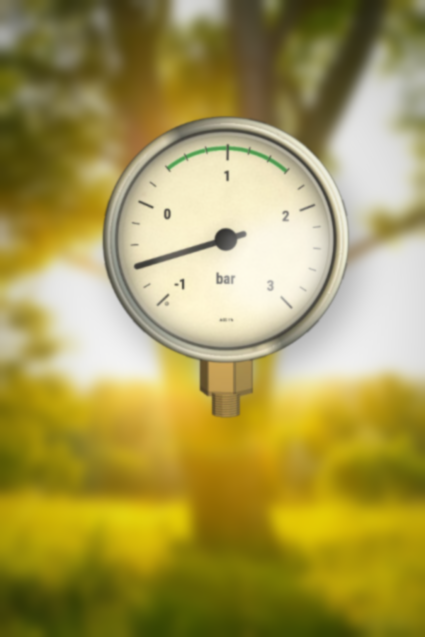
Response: **-0.6** bar
